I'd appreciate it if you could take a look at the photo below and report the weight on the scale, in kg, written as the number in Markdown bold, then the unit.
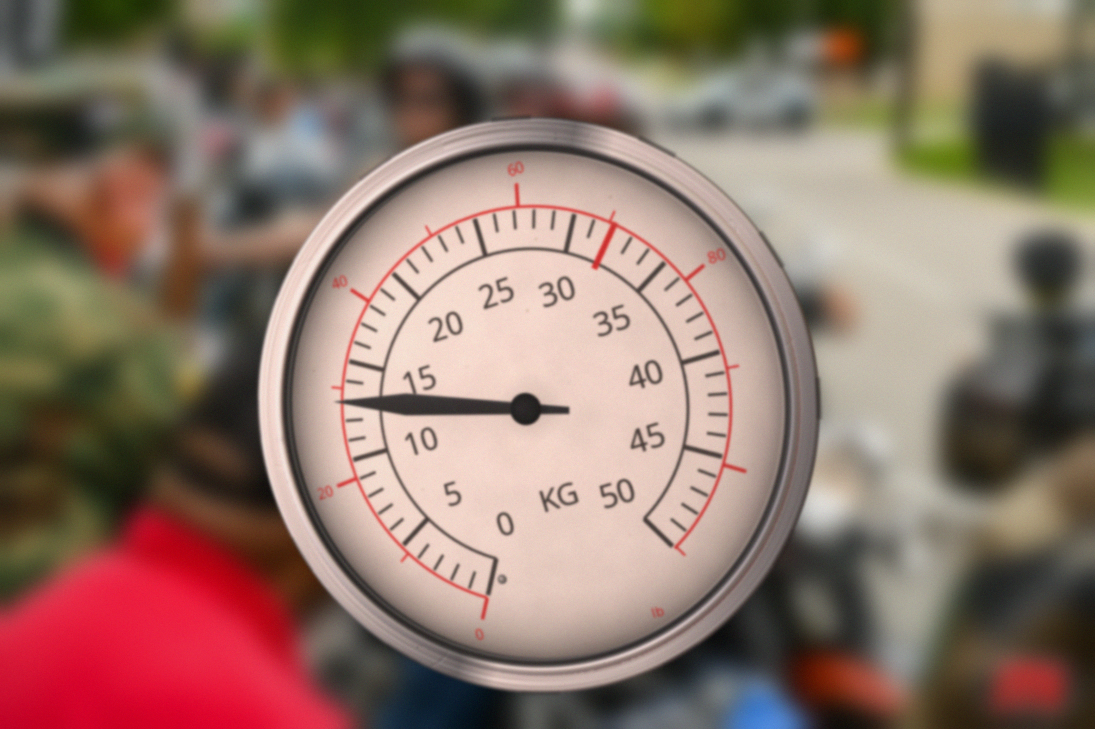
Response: **13** kg
